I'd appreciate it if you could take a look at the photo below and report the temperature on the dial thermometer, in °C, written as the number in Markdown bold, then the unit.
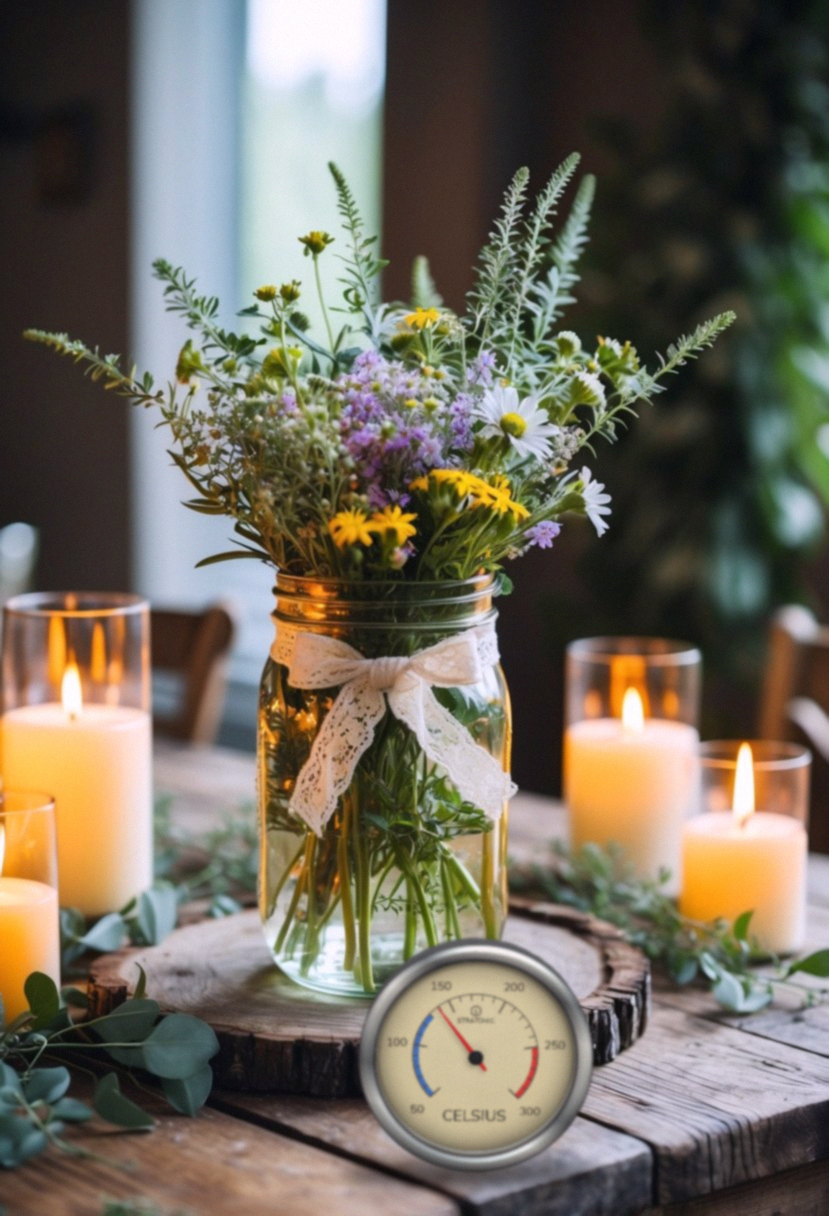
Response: **140** °C
